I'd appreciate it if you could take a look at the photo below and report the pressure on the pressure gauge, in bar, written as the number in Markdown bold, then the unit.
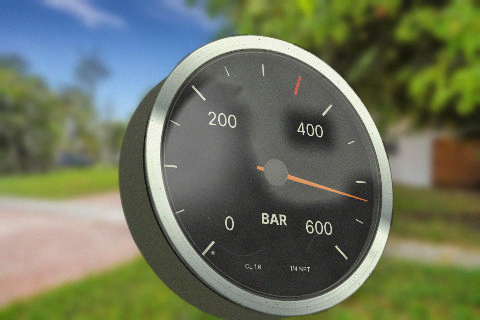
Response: **525** bar
